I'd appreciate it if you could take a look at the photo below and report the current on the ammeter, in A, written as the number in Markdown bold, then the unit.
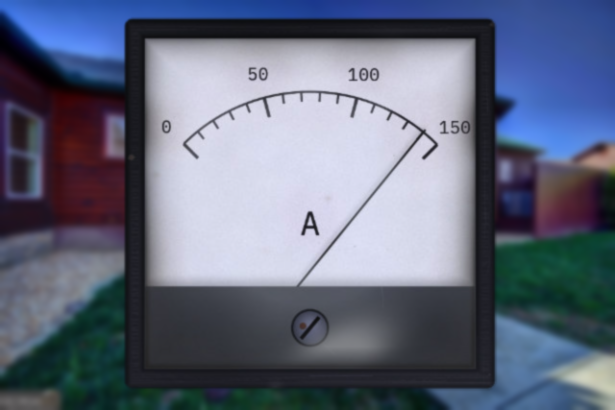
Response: **140** A
